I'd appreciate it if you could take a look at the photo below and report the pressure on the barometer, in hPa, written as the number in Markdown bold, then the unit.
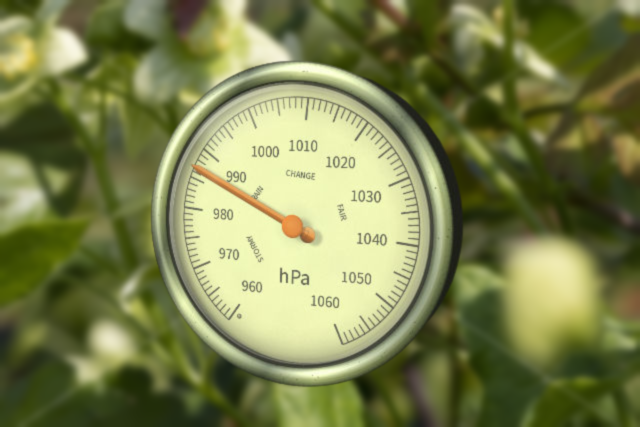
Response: **987** hPa
